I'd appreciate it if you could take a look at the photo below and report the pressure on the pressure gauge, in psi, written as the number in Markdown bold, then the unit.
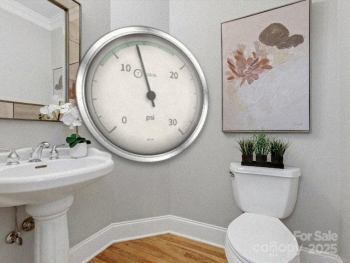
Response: **13** psi
